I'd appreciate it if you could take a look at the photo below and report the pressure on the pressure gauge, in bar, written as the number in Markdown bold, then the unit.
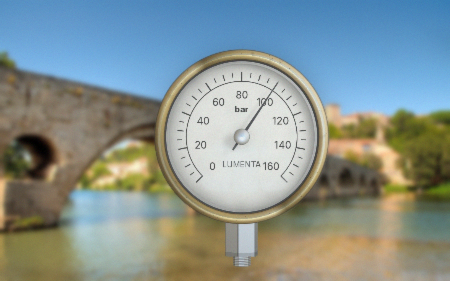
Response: **100** bar
